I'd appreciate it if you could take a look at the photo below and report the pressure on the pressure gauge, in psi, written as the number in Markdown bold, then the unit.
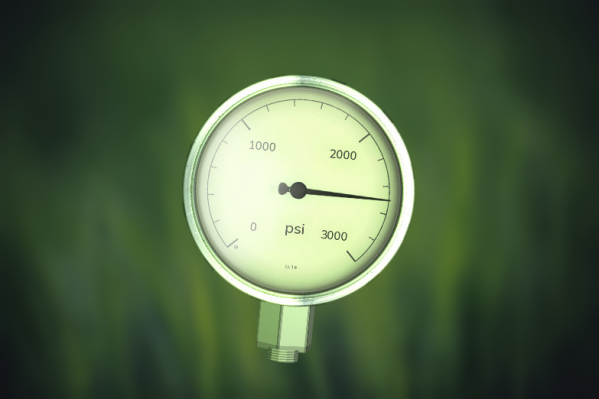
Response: **2500** psi
